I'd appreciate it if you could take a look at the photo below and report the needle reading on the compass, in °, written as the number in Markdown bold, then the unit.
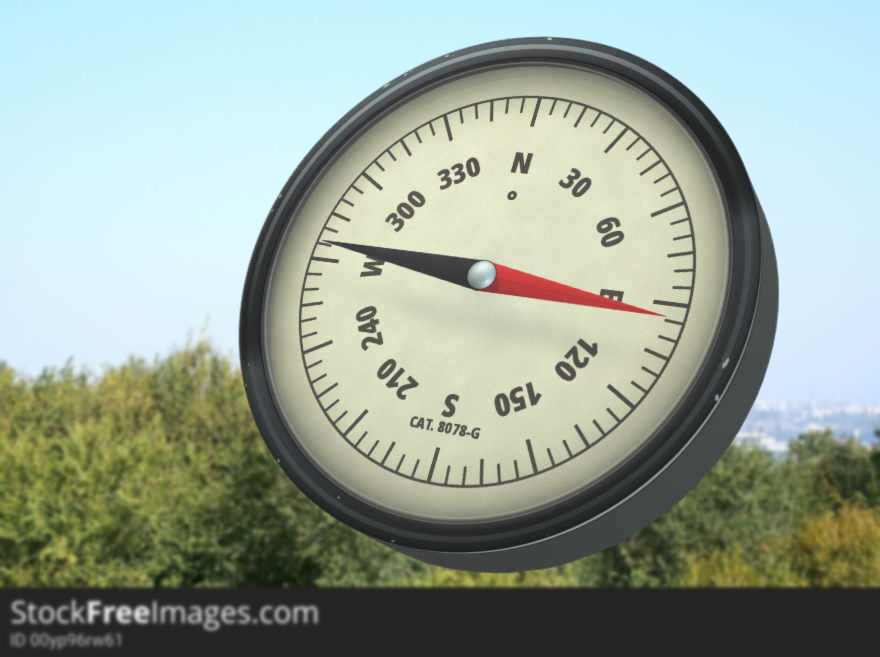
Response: **95** °
